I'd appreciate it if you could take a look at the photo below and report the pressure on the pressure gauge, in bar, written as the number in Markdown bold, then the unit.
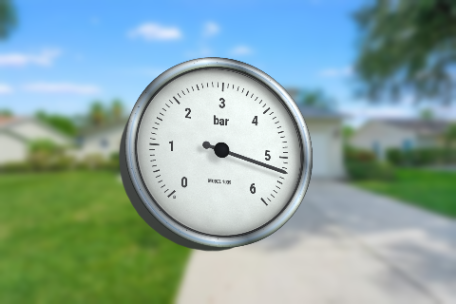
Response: **5.3** bar
